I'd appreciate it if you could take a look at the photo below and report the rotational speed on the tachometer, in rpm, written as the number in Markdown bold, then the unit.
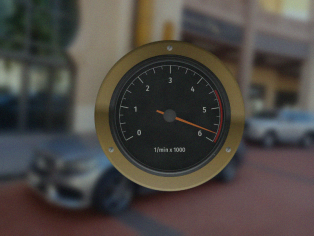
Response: **5750** rpm
